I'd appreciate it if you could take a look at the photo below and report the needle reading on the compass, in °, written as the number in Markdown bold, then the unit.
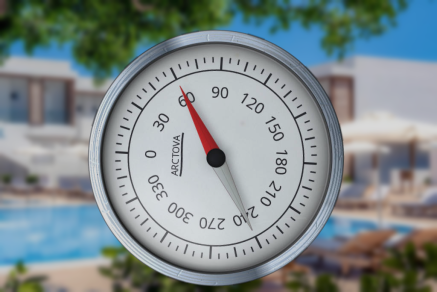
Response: **60** °
